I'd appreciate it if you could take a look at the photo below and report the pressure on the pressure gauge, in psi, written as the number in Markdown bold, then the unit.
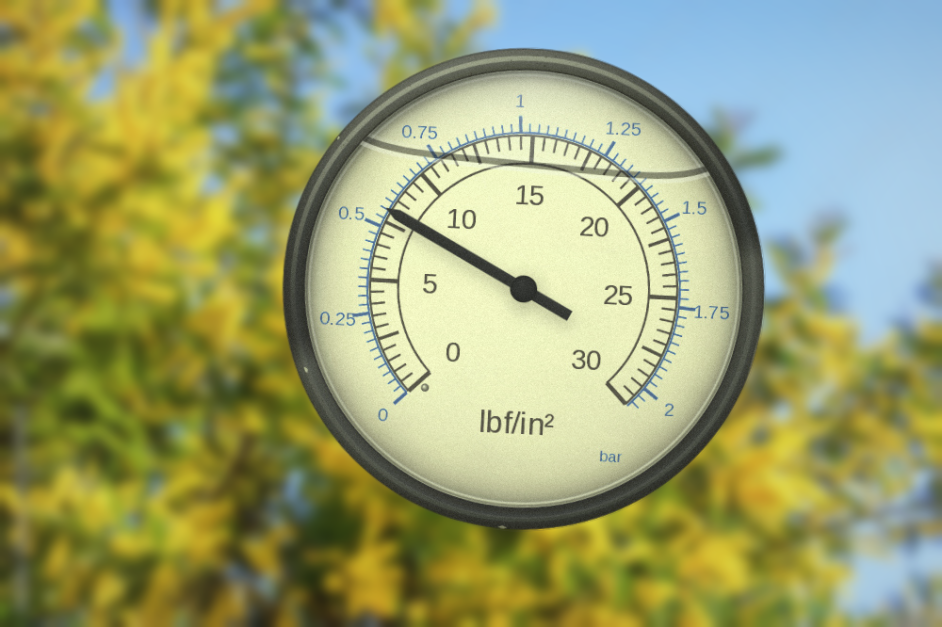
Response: **8** psi
